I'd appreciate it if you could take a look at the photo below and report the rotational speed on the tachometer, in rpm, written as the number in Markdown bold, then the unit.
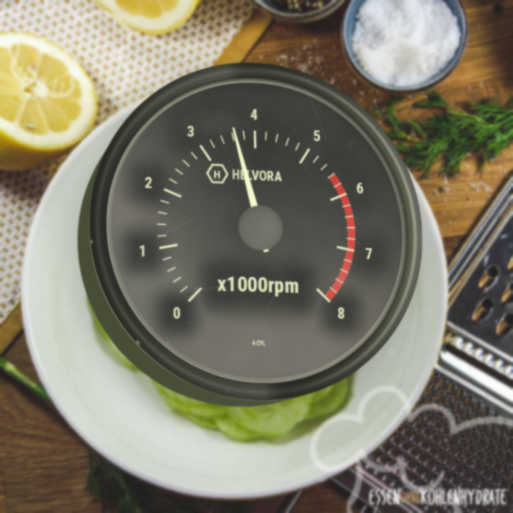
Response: **3600** rpm
